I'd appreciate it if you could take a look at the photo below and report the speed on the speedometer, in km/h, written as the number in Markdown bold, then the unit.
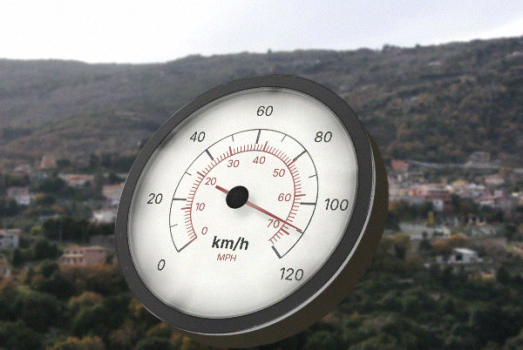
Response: **110** km/h
